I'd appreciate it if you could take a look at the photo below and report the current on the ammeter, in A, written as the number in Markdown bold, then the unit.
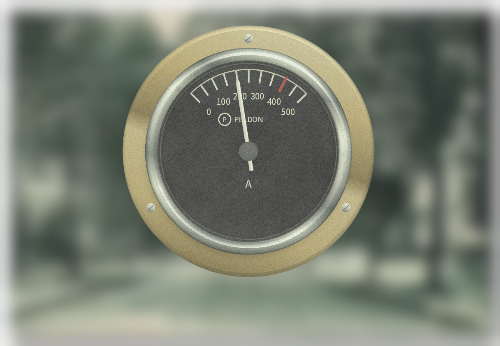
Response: **200** A
